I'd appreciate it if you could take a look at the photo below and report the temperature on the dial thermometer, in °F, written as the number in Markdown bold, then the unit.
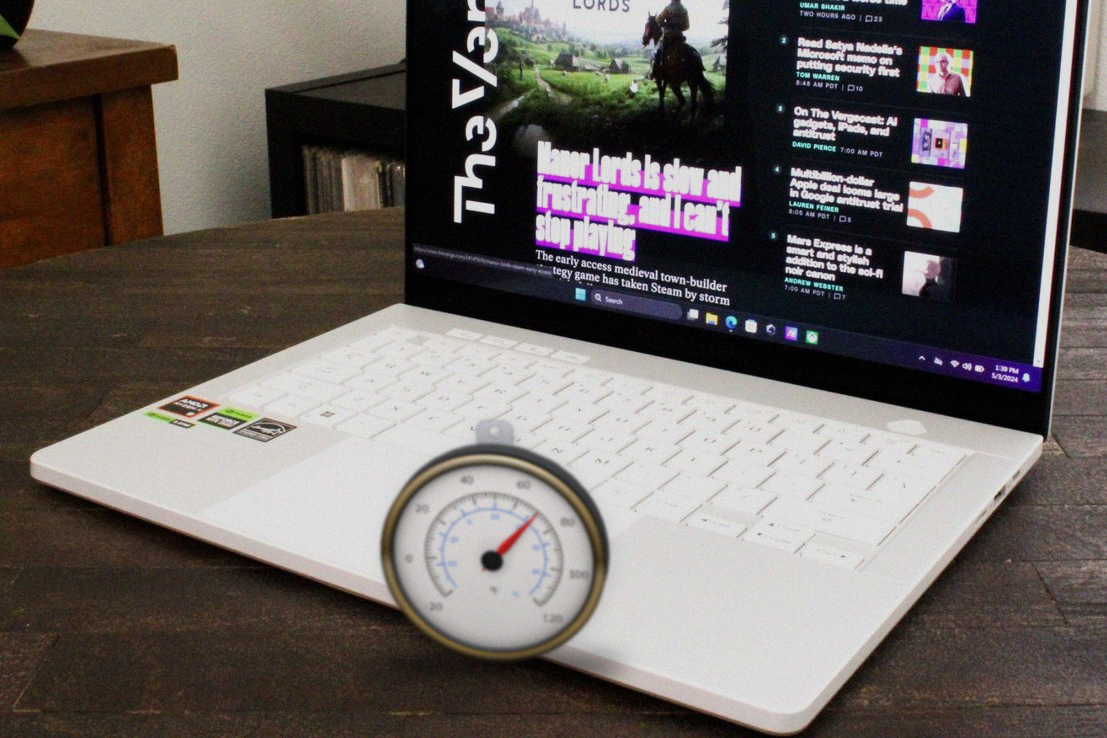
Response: **70** °F
